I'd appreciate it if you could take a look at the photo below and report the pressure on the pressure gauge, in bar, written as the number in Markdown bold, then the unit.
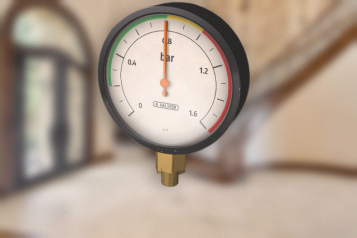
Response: **0.8** bar
